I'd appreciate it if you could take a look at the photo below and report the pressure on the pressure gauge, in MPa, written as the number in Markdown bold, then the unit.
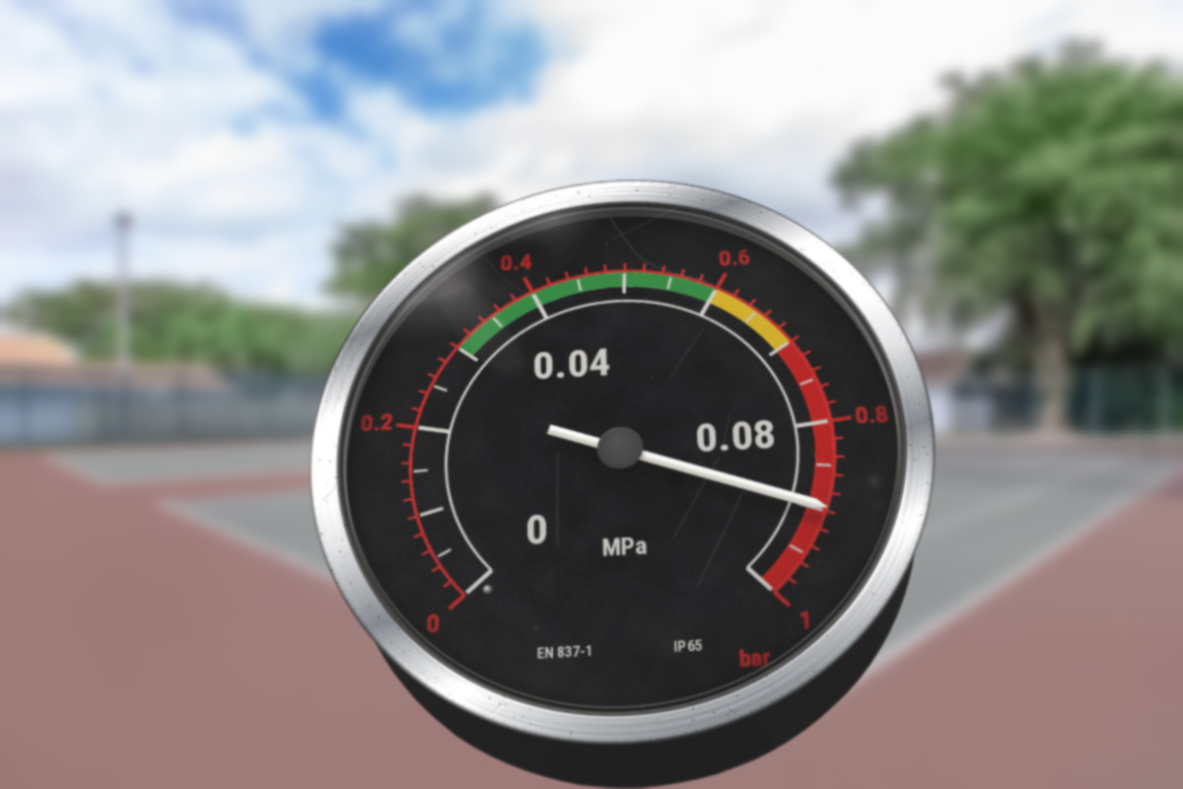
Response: **0.09** MPa
